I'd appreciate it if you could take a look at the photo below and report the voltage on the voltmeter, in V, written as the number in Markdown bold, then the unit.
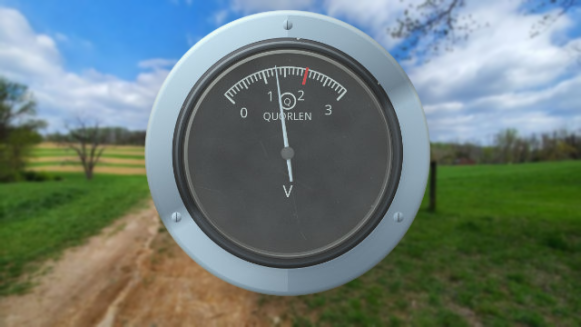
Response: **1.3** V
